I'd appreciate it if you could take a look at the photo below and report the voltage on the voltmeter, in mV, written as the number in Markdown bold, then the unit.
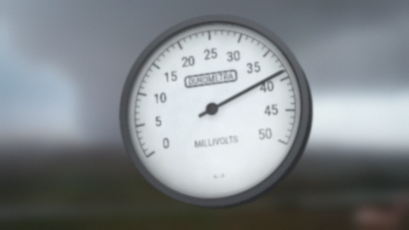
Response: **39** mV
